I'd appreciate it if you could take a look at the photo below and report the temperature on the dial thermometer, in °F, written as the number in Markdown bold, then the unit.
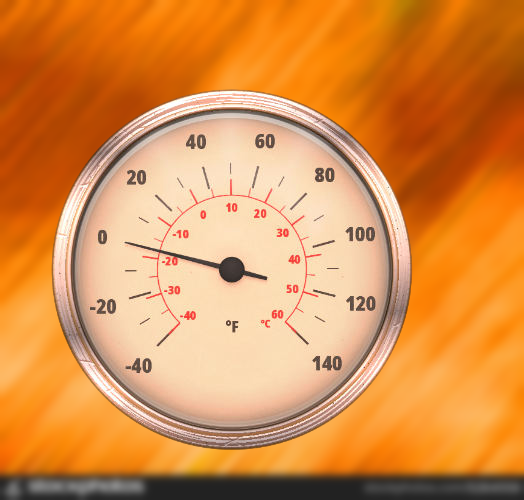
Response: **0** °F
